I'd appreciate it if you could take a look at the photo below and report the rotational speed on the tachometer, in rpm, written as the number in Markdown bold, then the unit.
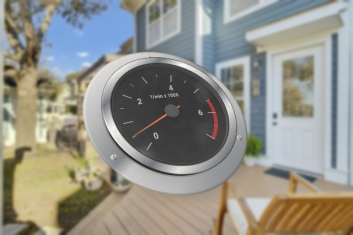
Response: **500** rpm
